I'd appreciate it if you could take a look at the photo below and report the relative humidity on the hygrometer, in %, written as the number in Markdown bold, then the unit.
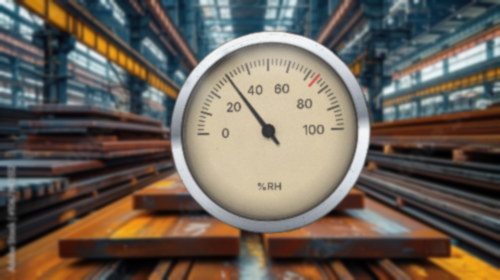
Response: **30** %
